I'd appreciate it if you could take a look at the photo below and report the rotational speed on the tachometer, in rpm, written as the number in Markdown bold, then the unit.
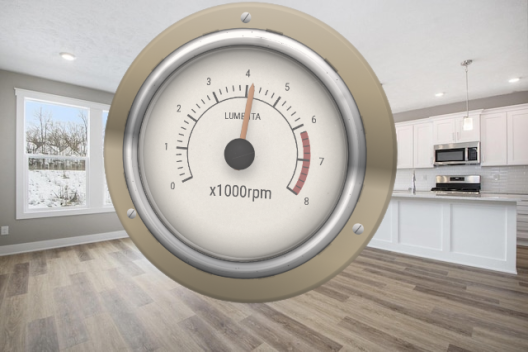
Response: **4200** rpm
